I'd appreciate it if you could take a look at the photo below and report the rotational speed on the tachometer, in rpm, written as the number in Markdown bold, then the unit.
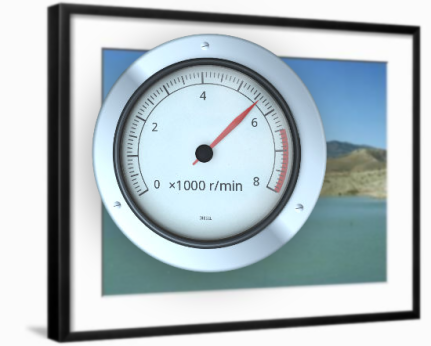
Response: **5600** rpm
